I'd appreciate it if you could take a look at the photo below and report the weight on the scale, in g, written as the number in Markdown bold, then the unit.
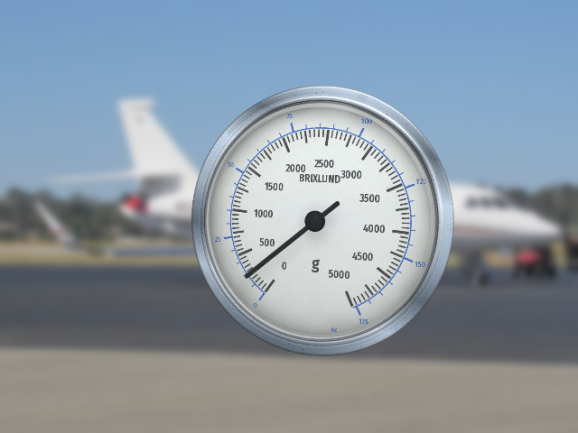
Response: **250** g
